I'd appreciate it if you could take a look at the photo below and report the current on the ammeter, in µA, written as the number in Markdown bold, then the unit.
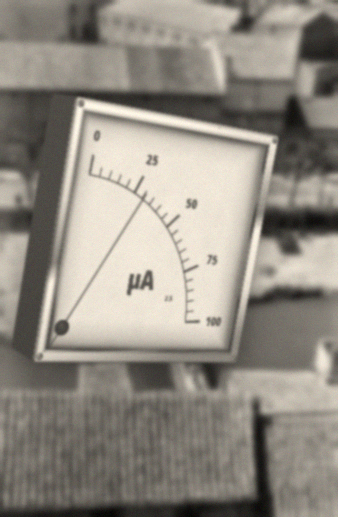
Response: **30** µA
